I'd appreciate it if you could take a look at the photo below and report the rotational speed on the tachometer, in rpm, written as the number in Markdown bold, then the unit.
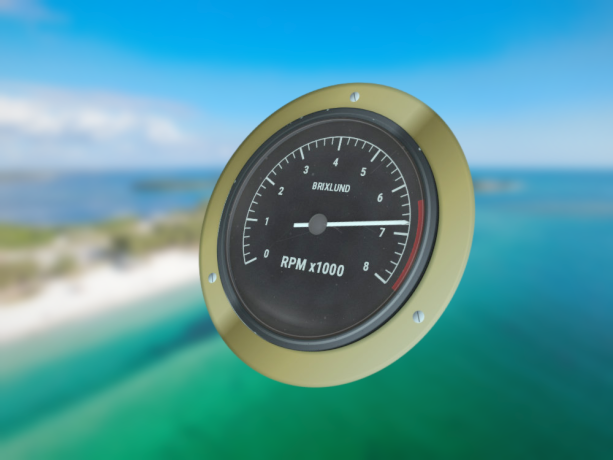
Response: **6800** rpm
